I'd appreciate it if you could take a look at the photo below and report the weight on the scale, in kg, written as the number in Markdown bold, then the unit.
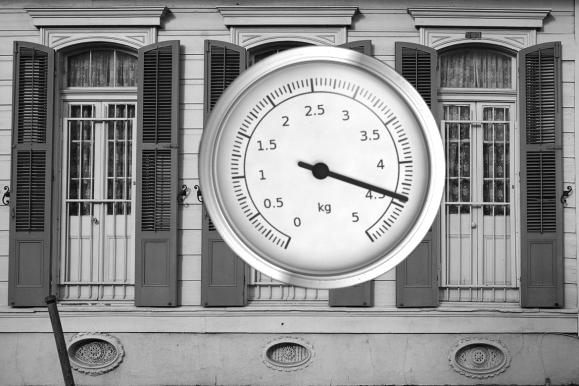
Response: **4.4** kg
